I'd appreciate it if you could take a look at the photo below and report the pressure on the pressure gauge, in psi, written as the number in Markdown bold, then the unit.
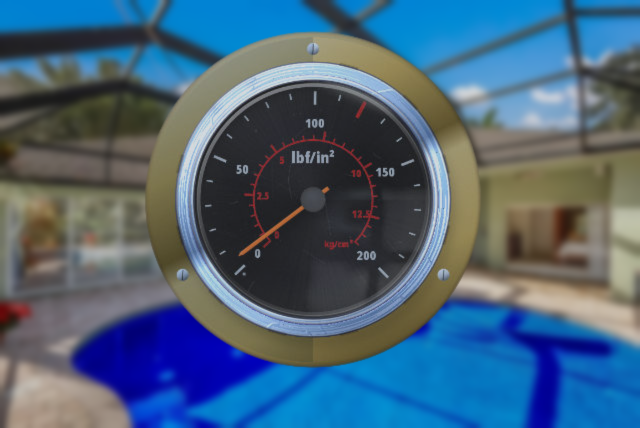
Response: **5** psi
